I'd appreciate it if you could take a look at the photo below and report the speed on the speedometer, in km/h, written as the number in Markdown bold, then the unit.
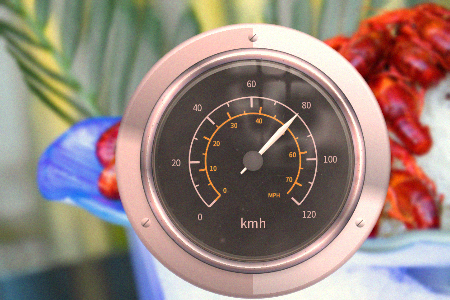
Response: **80** km/h
